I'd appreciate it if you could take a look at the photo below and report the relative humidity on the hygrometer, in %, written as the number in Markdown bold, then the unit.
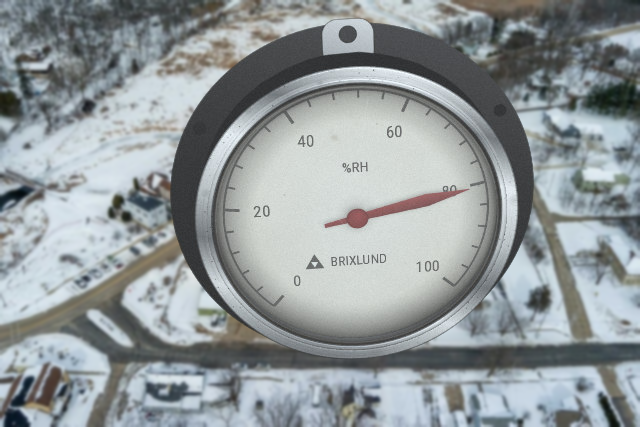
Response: **80** %
